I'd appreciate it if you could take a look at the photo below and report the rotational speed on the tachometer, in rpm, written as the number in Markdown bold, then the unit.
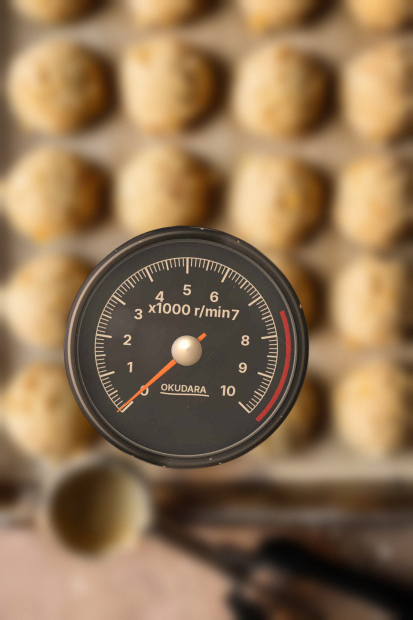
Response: **100** rpm
